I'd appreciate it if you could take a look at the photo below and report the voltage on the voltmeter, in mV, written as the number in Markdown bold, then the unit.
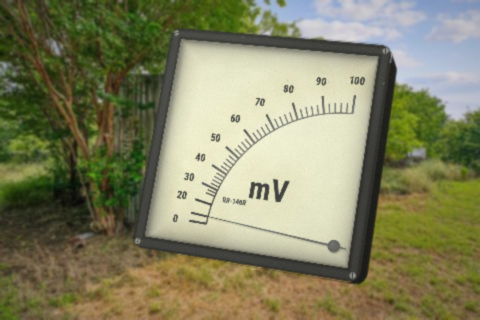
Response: **10** mV
